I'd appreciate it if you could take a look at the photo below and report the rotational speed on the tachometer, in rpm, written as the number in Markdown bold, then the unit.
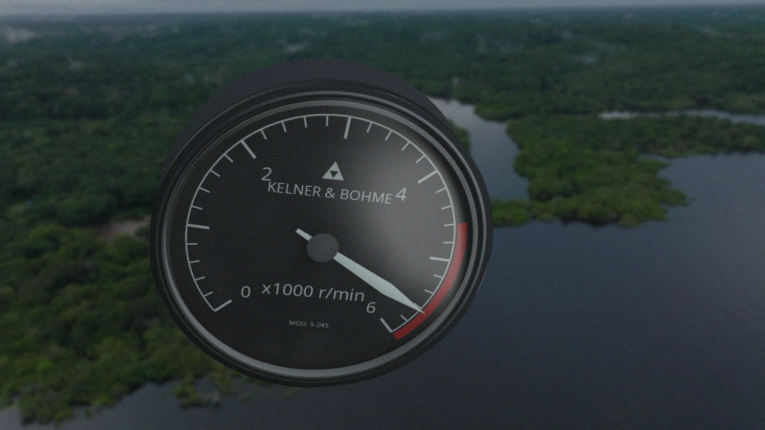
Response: **5600** rpm
